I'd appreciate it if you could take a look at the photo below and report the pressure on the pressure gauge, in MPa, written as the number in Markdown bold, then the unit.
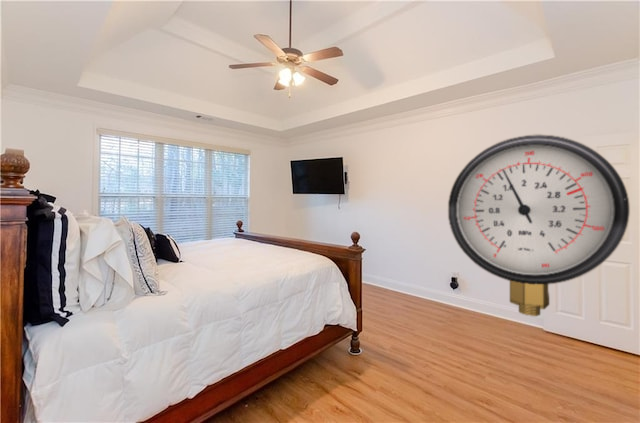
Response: **1.7** MPa
